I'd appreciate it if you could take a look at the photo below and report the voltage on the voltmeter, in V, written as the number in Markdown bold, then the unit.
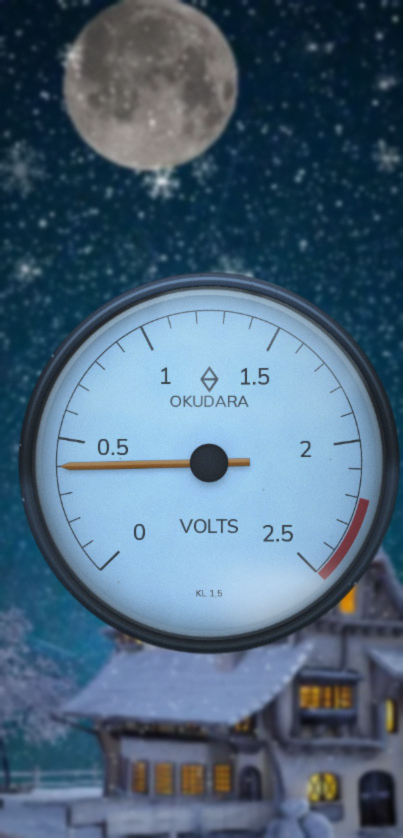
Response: **0.4** V
